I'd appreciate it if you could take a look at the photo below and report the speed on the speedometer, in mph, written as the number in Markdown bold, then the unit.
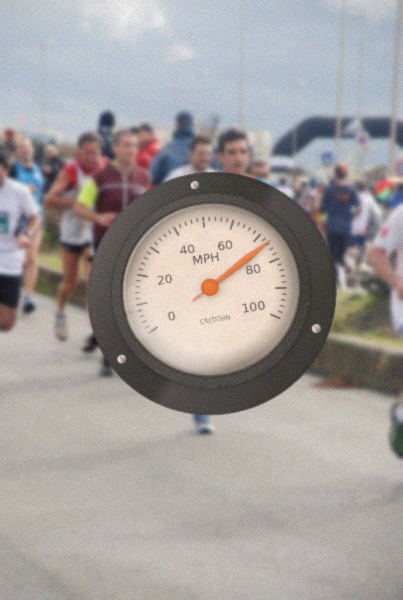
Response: **74** mph
